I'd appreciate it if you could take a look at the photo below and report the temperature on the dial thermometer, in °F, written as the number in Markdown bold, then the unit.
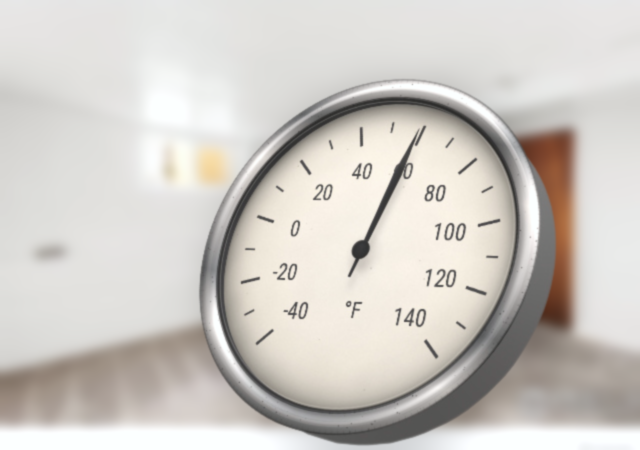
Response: **60** °F
